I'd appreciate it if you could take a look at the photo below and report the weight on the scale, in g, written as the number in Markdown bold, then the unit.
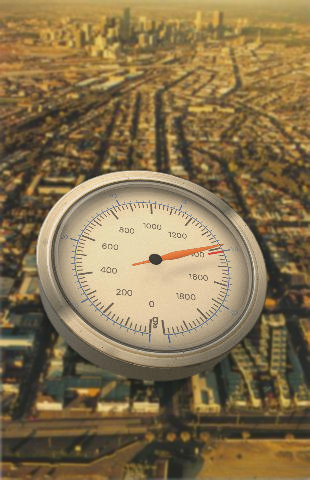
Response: **1400** g
